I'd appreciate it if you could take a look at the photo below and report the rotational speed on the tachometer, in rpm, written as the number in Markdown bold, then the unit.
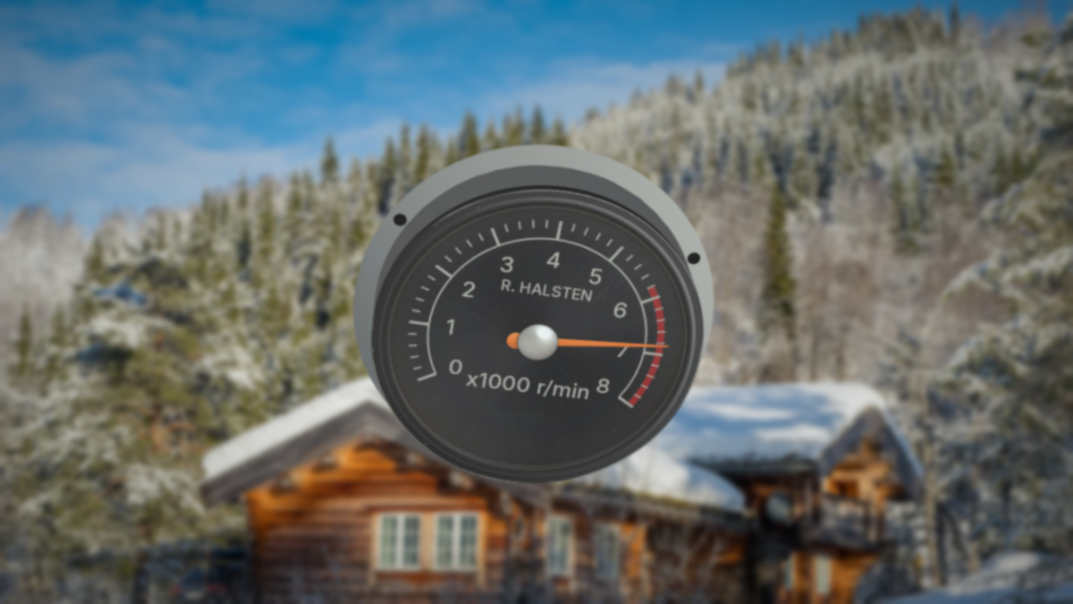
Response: **6800** rpm
